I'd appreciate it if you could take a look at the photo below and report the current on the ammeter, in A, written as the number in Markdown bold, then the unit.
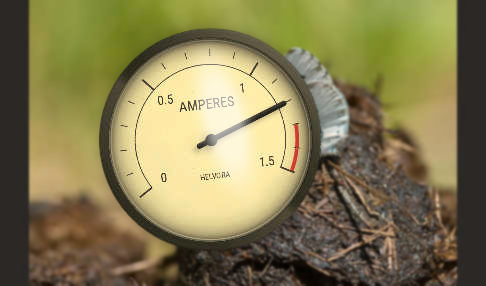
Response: **1.2** A
